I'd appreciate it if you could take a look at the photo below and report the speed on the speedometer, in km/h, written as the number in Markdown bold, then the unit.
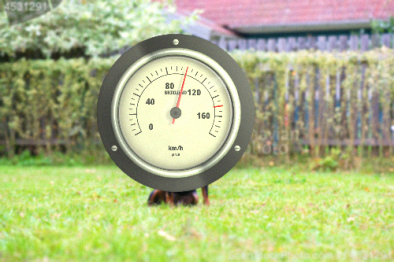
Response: **100** km/h
